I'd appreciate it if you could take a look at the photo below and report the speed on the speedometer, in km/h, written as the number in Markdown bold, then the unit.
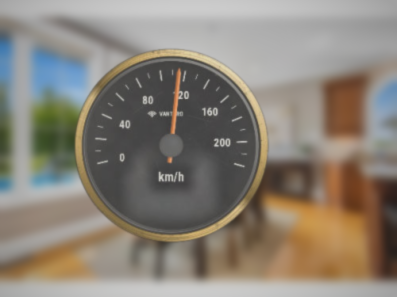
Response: **115** km/h
